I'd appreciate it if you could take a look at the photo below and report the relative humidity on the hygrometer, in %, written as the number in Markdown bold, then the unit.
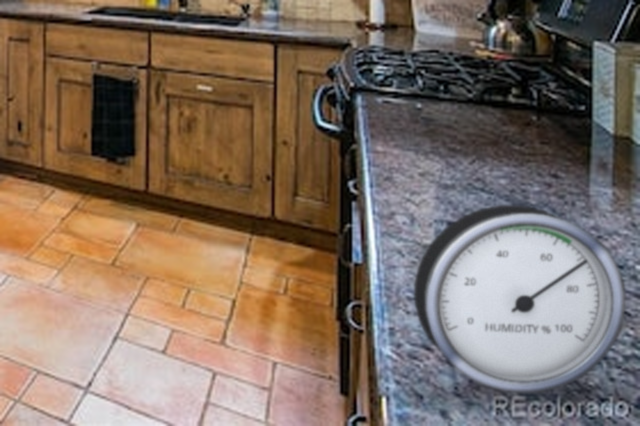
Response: **70** %
